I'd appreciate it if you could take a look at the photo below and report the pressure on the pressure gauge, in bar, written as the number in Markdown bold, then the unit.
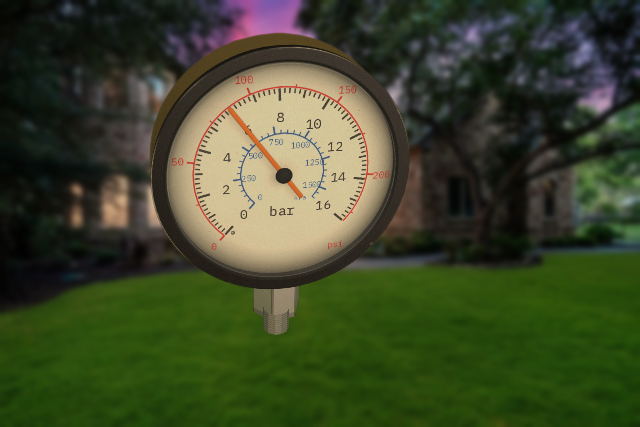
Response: **6** bar
